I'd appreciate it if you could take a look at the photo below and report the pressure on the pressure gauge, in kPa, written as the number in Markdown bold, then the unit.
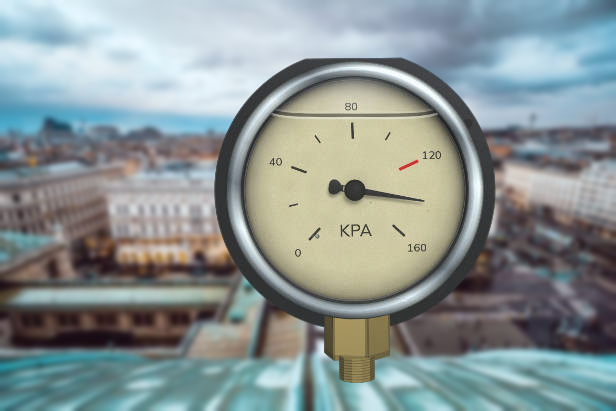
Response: **140** kPa
